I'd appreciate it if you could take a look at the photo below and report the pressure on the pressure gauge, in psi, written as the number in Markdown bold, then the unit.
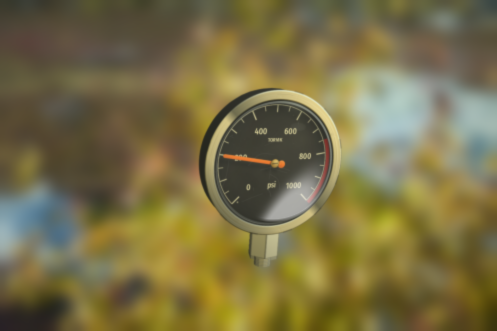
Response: **200** psi
